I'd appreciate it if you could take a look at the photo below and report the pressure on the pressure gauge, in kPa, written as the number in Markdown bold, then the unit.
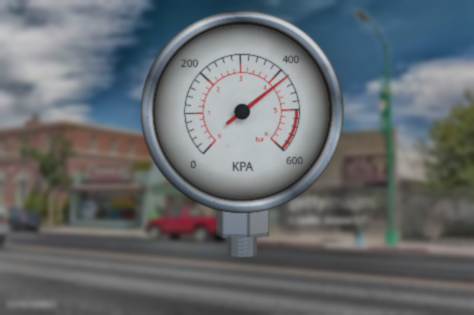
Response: **420** kPa
